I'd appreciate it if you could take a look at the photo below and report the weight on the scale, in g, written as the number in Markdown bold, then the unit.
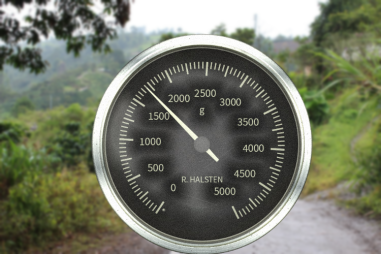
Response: **1700** g
